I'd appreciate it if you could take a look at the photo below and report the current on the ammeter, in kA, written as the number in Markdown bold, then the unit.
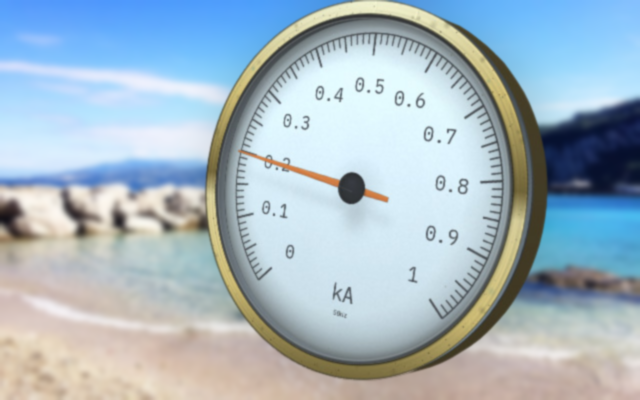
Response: **0.2** kA
